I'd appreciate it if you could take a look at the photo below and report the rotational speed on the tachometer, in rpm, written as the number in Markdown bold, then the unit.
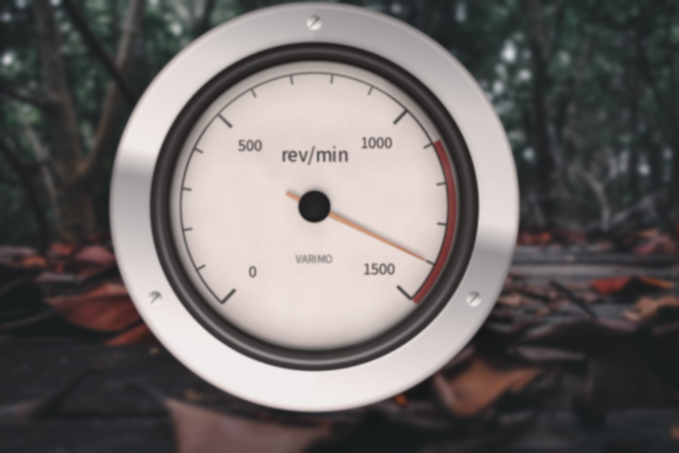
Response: **1400** rpm
